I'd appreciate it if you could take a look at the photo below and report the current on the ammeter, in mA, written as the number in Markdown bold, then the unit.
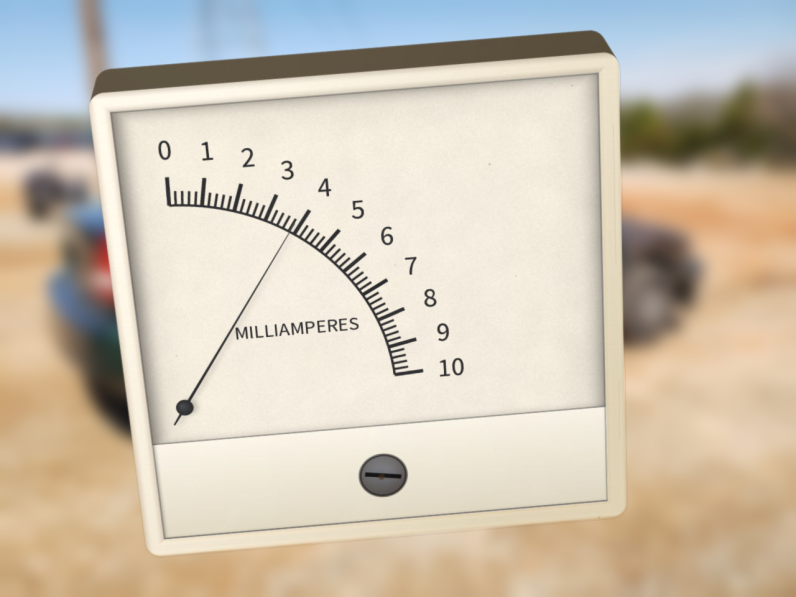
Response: **3.8** mA
